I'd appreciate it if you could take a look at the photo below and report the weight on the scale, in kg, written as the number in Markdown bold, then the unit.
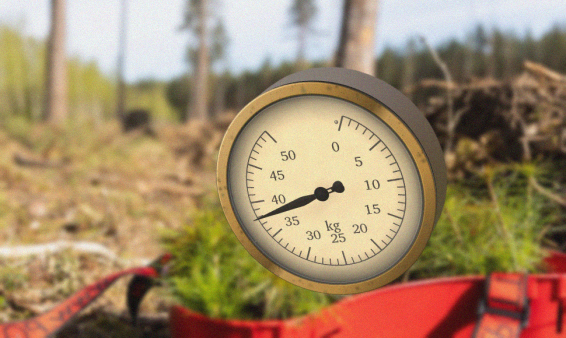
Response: **38** kg
